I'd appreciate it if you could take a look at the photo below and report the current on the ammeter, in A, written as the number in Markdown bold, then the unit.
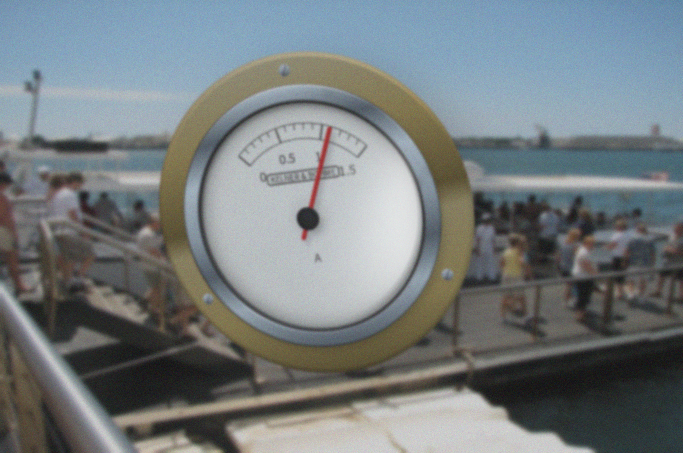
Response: **1.1** A
